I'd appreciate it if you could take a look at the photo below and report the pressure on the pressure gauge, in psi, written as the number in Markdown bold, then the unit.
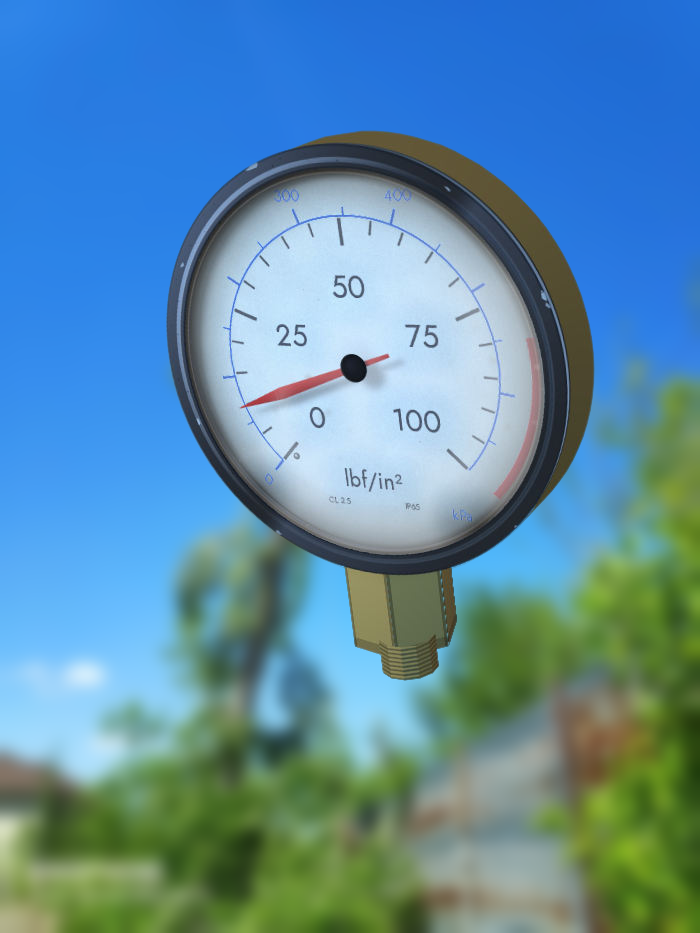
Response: **10** psi
